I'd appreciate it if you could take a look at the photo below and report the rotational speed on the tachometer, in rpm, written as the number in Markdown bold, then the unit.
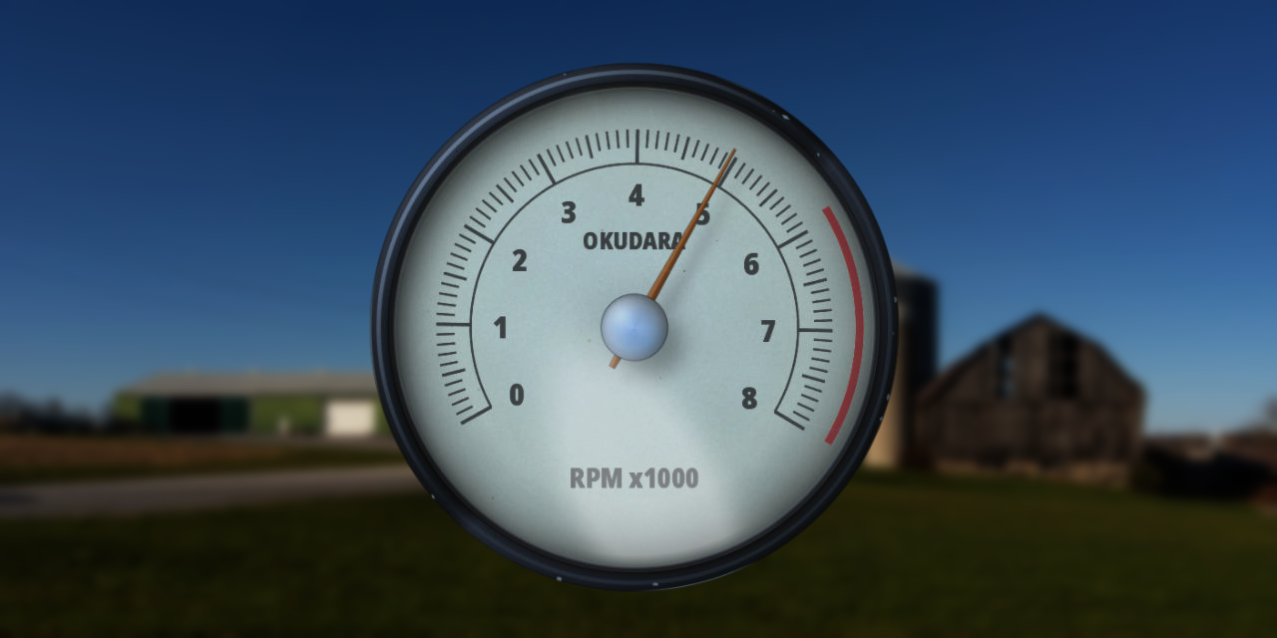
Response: **4950** rpm
